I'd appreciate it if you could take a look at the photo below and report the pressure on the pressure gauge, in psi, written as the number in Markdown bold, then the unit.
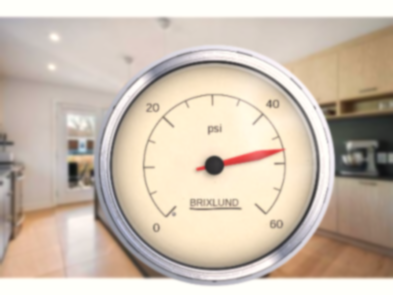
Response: **47.5** psi
